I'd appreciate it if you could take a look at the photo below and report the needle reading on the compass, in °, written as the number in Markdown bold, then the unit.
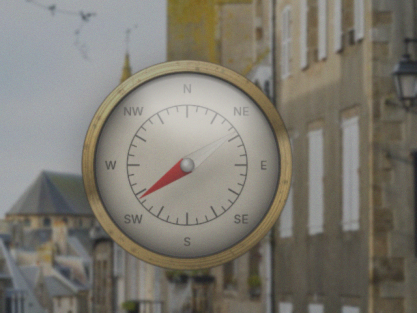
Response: **235** °
